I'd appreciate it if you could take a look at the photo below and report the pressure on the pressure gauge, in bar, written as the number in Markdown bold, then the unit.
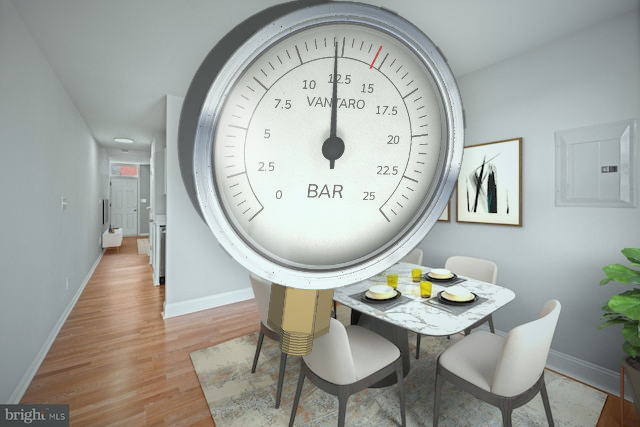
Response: **12** bar
